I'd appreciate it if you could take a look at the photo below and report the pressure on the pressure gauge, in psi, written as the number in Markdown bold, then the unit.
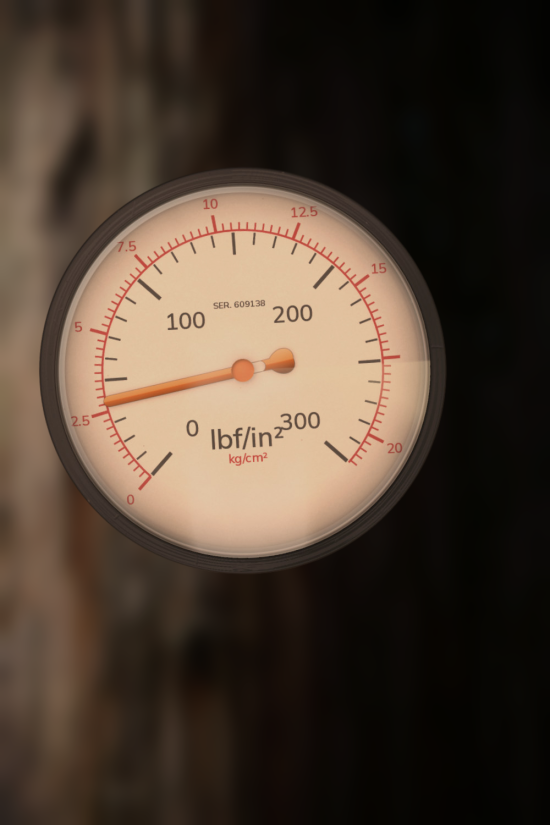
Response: **40** psi
